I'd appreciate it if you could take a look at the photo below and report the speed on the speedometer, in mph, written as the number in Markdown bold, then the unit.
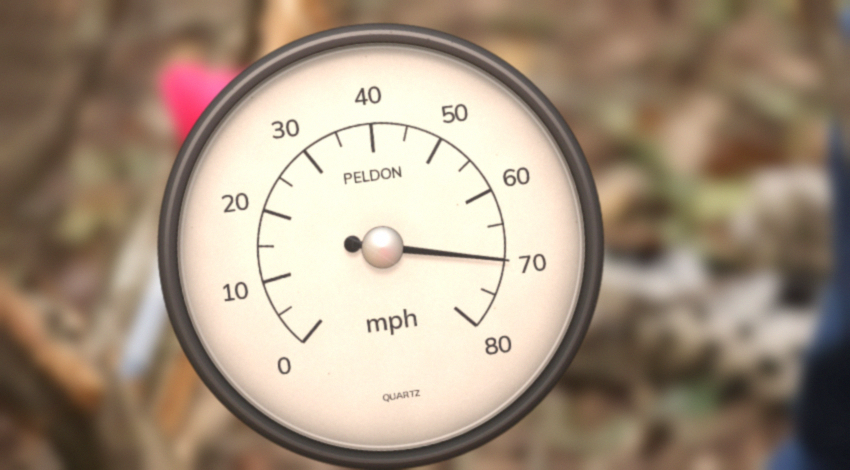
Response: **70** mph
